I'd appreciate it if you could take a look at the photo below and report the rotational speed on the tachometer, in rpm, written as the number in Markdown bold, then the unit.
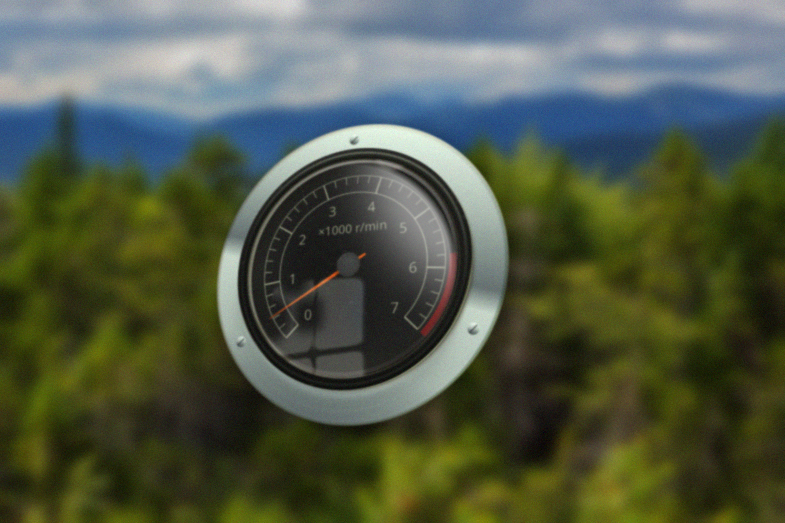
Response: **400** rpm
